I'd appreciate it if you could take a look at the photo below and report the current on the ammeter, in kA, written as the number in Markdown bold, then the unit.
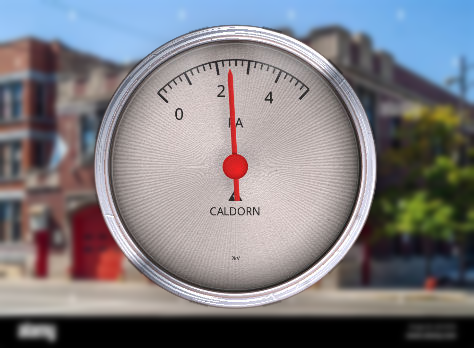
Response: **2.4** kA
